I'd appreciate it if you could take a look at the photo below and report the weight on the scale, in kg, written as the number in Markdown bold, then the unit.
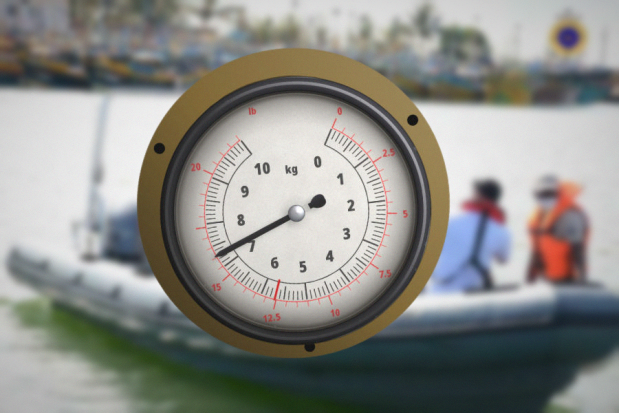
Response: **7.3** kg
